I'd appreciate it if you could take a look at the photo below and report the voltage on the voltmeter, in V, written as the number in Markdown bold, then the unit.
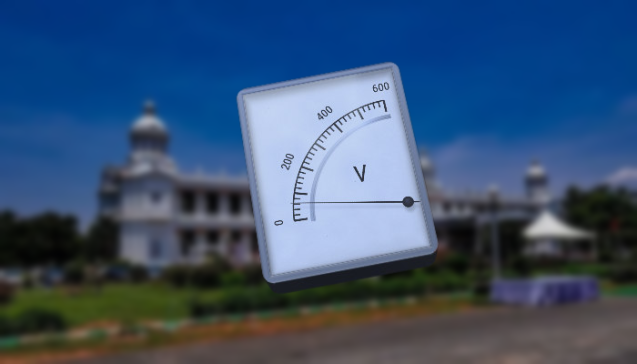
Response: **60** V
